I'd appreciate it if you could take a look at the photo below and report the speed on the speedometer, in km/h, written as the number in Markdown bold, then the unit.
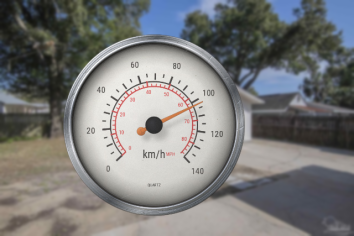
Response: **102.5** km/h
